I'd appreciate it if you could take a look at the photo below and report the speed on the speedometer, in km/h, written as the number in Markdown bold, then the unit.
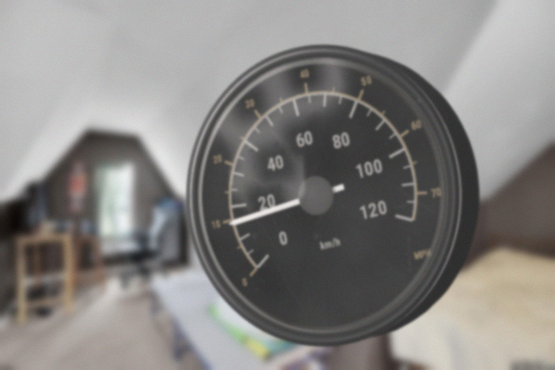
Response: **15** km/h
